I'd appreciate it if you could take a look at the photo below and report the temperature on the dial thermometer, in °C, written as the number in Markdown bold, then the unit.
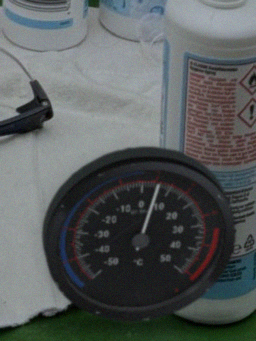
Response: **5** °C
